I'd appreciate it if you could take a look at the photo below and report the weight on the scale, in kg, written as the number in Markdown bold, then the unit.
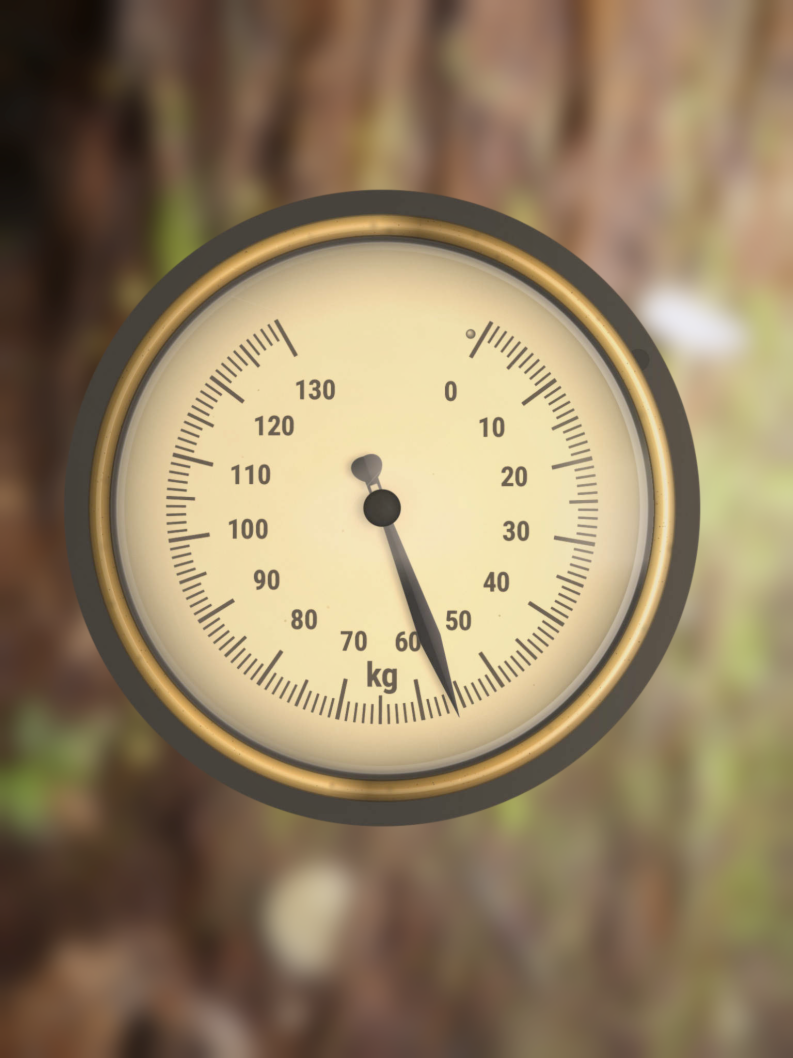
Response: **56** kg
